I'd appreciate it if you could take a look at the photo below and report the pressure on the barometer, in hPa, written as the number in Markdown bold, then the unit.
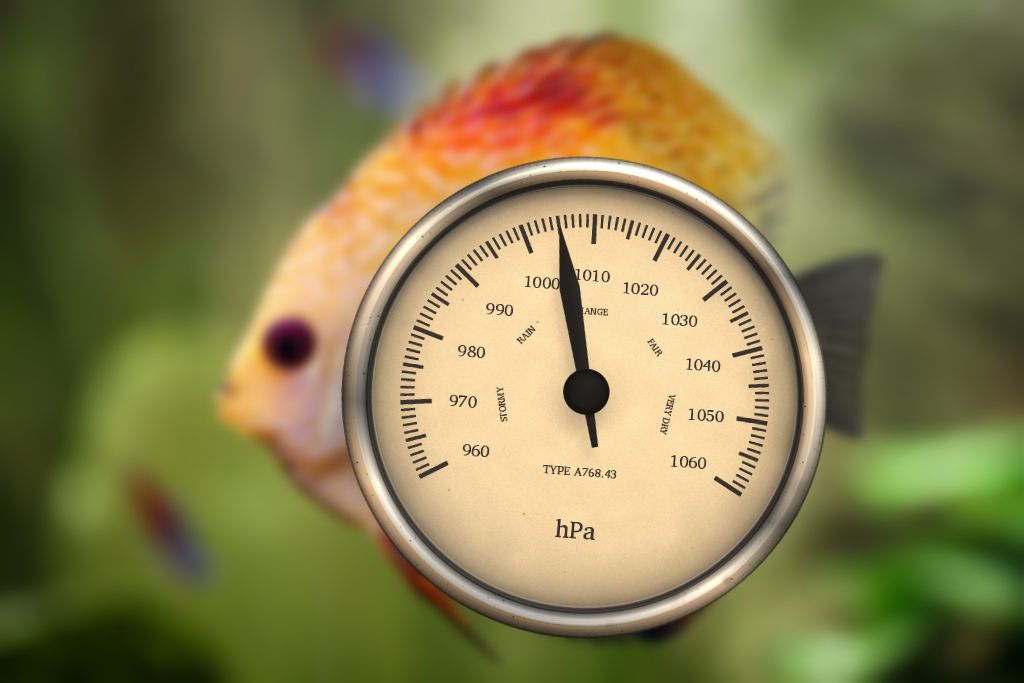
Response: **1005** hPa
